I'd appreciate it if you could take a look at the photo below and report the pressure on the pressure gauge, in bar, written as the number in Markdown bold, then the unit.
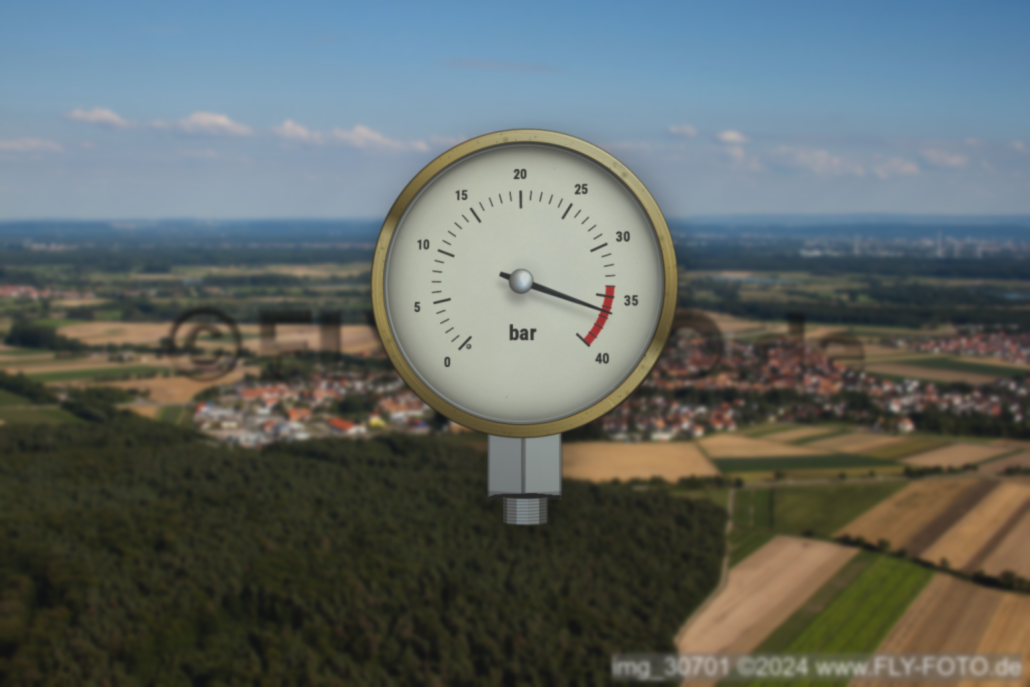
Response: **36.5** bar
